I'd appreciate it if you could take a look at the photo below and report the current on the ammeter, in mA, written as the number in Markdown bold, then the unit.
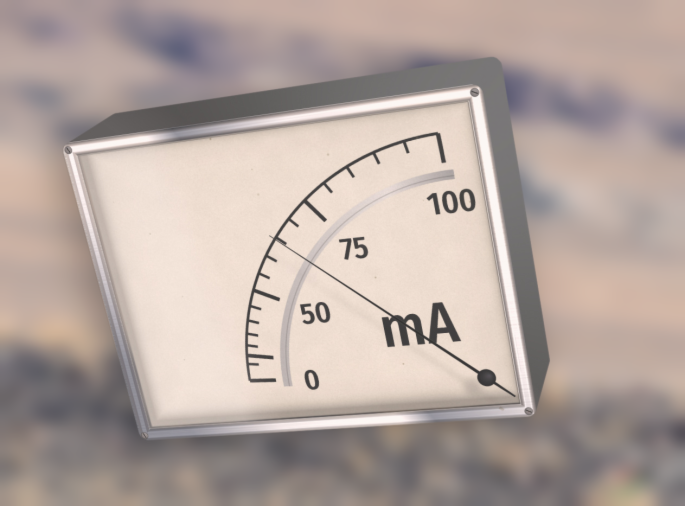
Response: **65** mA
